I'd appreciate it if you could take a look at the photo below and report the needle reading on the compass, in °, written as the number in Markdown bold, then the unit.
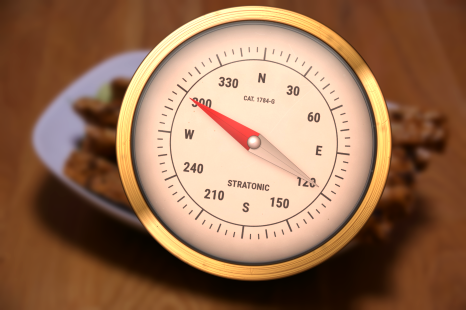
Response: **297.5** °
